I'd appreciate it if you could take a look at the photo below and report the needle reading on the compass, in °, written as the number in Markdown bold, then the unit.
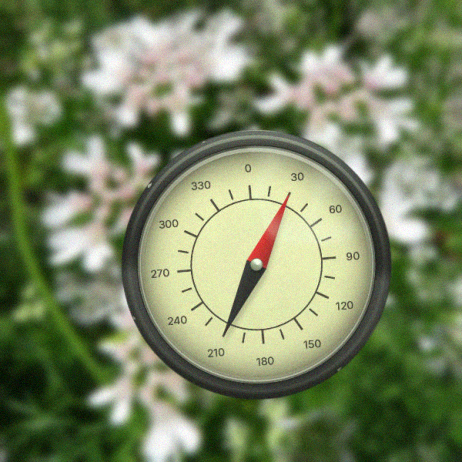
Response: **30** °
